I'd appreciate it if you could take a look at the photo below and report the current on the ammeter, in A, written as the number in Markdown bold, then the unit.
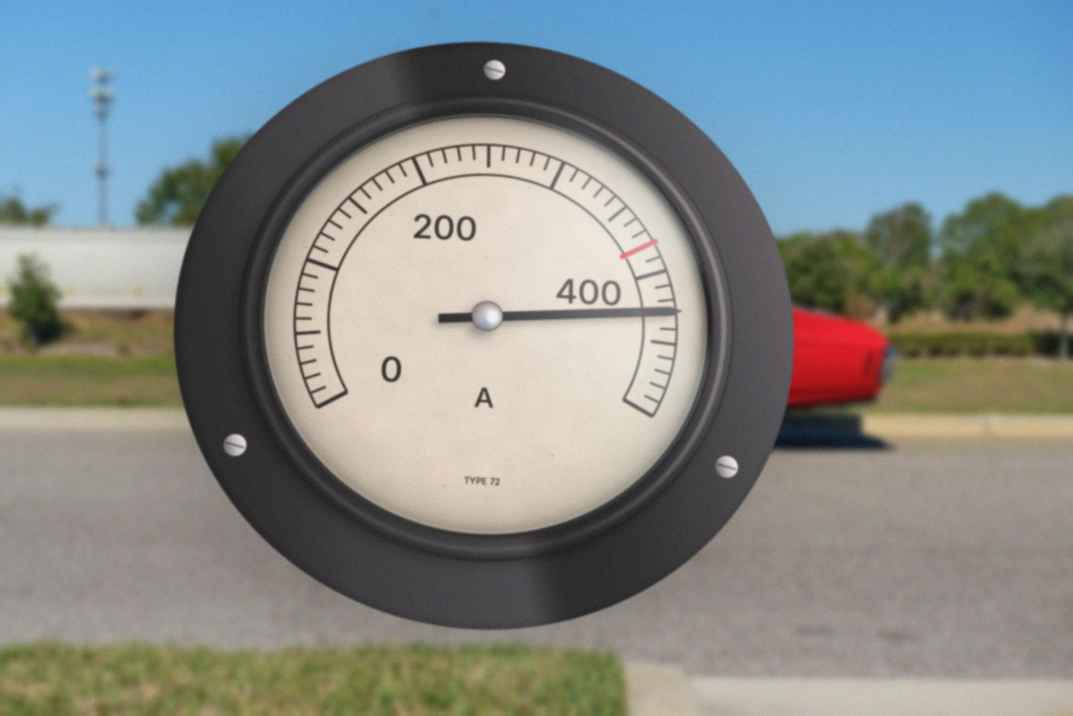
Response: **430** A
